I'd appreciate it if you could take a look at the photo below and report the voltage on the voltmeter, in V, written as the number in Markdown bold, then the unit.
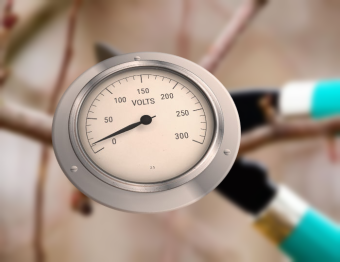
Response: **10** V
